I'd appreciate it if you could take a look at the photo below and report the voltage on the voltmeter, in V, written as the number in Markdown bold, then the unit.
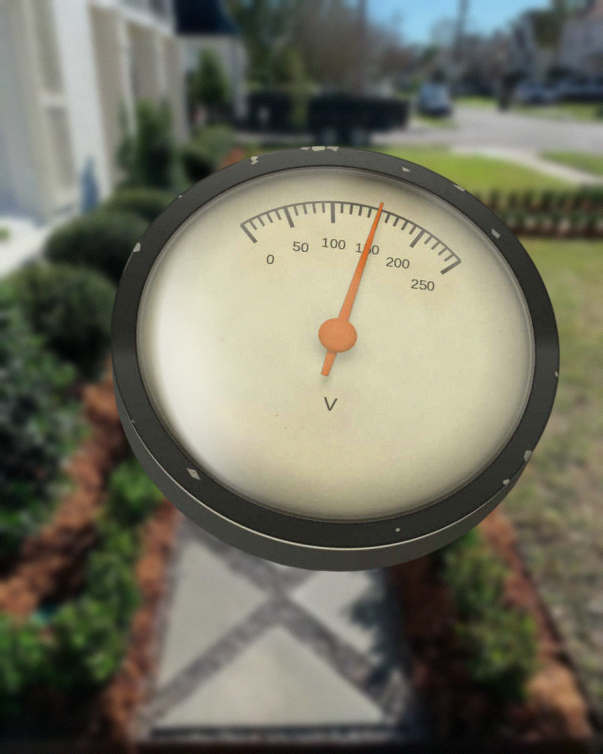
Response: **150** V
